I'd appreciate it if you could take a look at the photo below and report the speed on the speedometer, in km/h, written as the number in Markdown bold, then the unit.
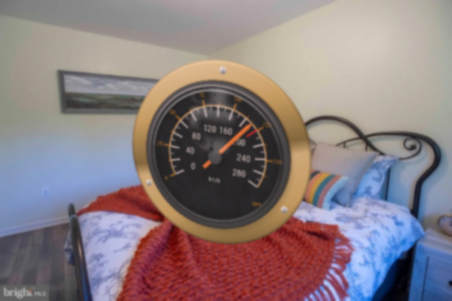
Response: **190** km/h
